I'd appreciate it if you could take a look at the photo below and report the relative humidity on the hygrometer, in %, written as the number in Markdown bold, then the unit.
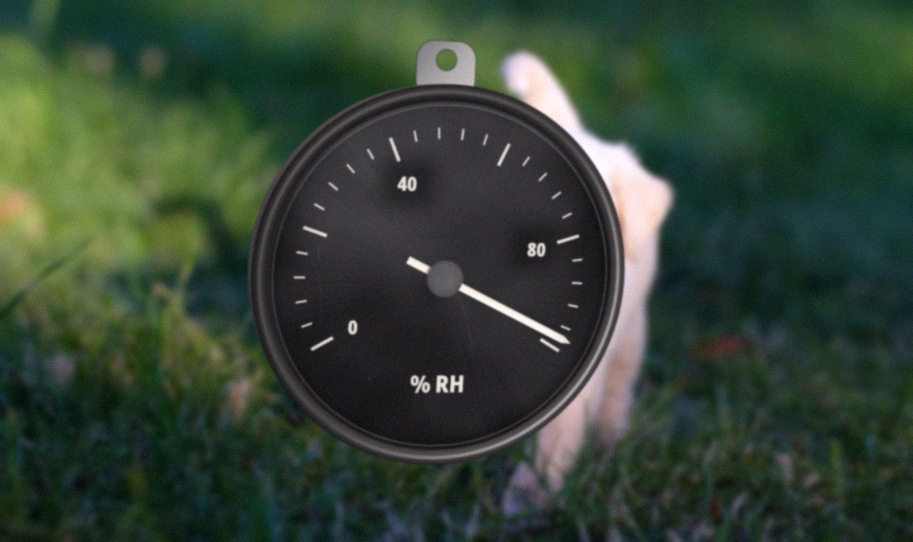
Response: **98** %
